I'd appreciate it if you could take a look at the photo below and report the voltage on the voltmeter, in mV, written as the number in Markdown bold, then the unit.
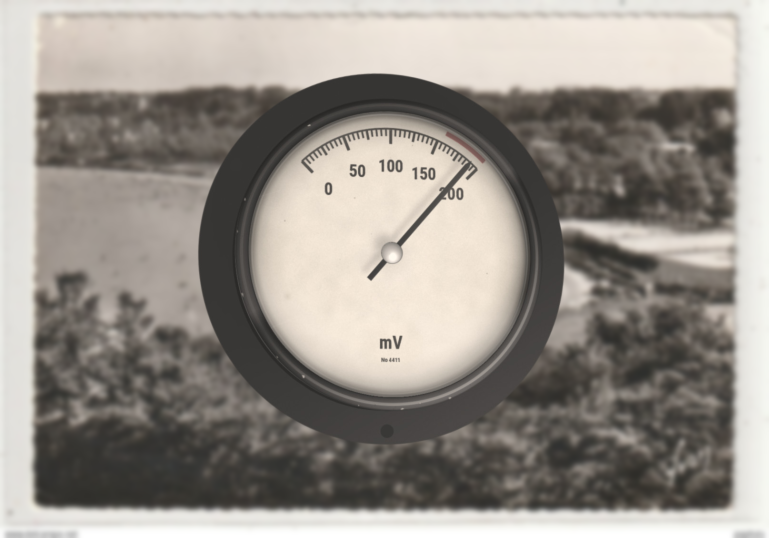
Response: **190** mV
